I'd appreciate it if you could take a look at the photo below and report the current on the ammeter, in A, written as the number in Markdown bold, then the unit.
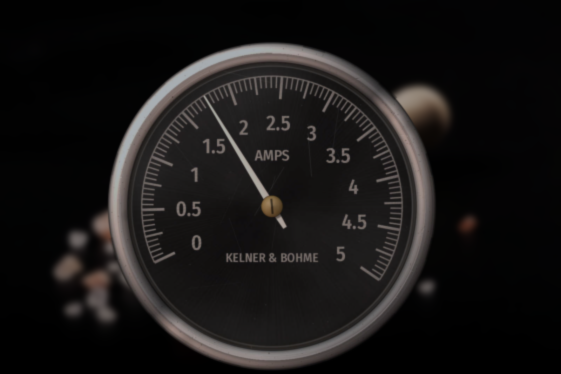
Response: **1.75** A
